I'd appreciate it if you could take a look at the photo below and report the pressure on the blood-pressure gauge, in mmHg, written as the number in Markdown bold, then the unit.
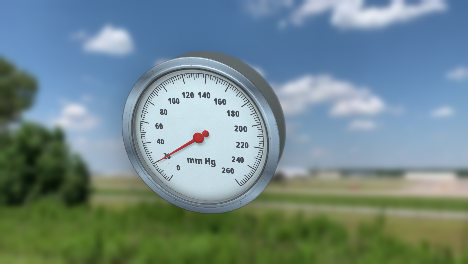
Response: **20** mmHg
